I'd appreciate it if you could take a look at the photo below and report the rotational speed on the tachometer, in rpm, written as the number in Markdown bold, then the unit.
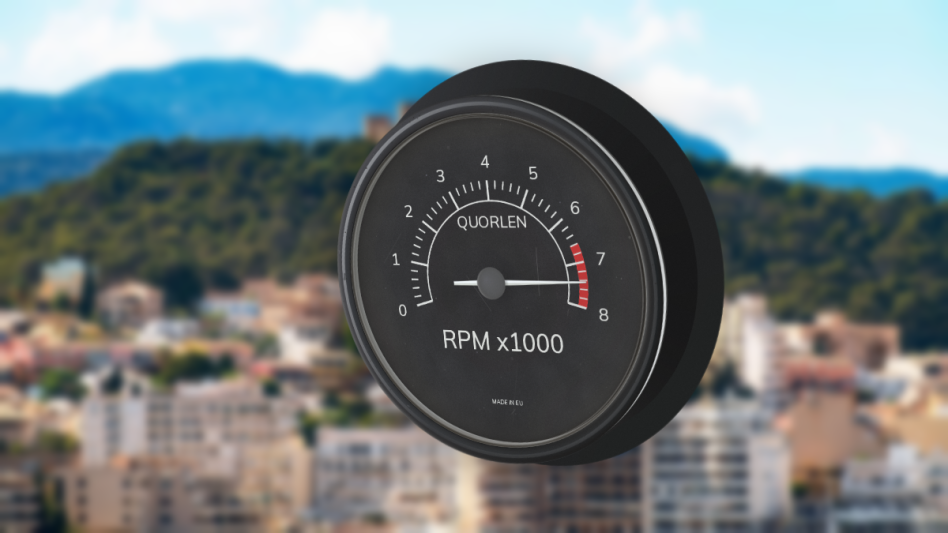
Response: **7400** rpm
